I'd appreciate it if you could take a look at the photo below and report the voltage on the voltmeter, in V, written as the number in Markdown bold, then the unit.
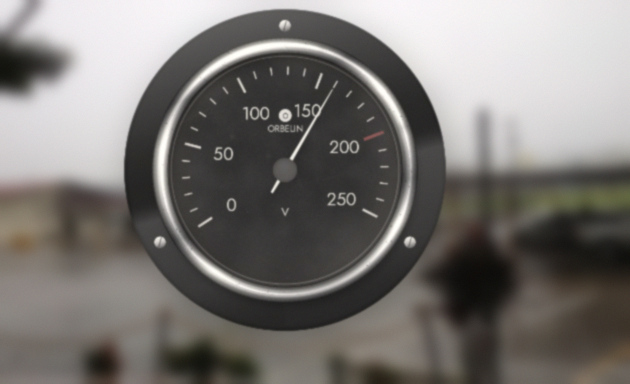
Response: **160** V
